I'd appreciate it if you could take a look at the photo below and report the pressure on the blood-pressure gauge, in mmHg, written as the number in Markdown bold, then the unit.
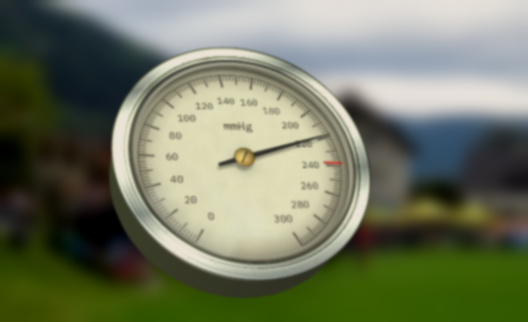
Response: **220** mmHg
